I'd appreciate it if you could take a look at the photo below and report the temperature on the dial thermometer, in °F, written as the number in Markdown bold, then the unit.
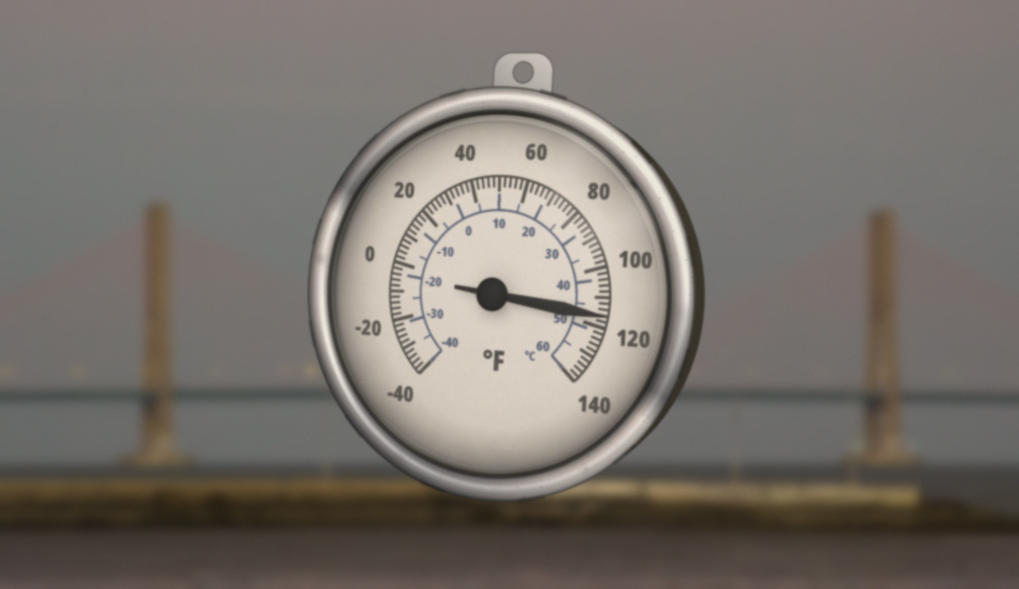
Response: **116** °F
